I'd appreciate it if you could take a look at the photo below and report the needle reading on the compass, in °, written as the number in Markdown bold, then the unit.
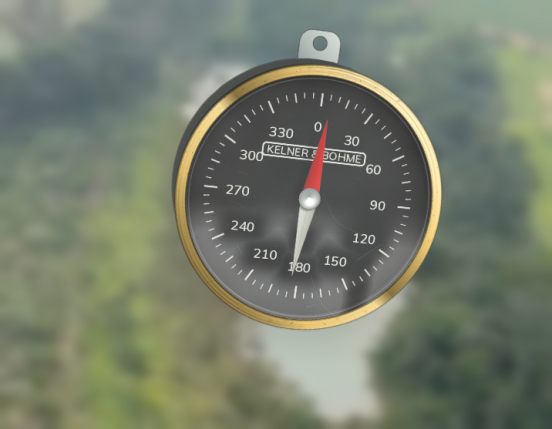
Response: **5** °
